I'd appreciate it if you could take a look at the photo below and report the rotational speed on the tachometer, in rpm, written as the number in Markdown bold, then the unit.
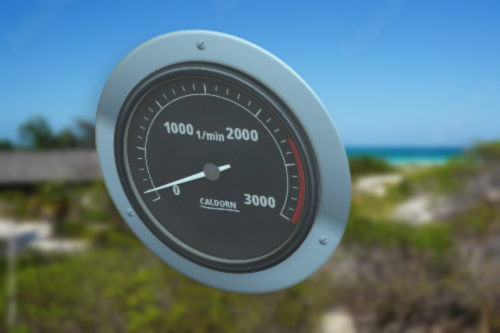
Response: **100** rpm
